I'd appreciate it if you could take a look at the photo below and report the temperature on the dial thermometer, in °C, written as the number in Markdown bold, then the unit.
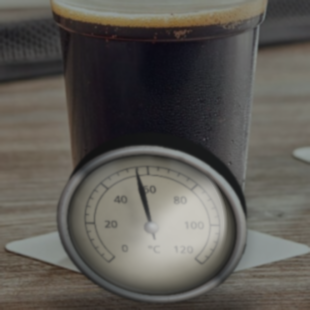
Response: **56** °C
